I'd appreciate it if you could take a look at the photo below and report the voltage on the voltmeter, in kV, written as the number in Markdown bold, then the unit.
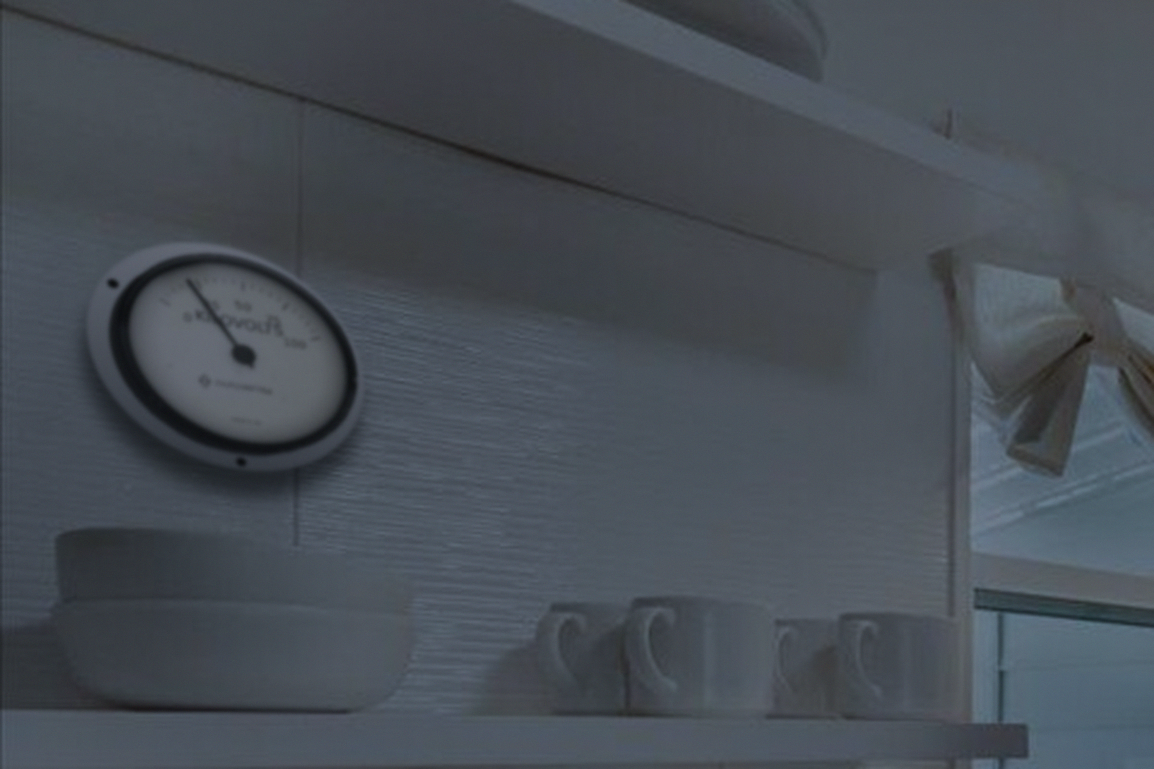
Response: **20** kV
